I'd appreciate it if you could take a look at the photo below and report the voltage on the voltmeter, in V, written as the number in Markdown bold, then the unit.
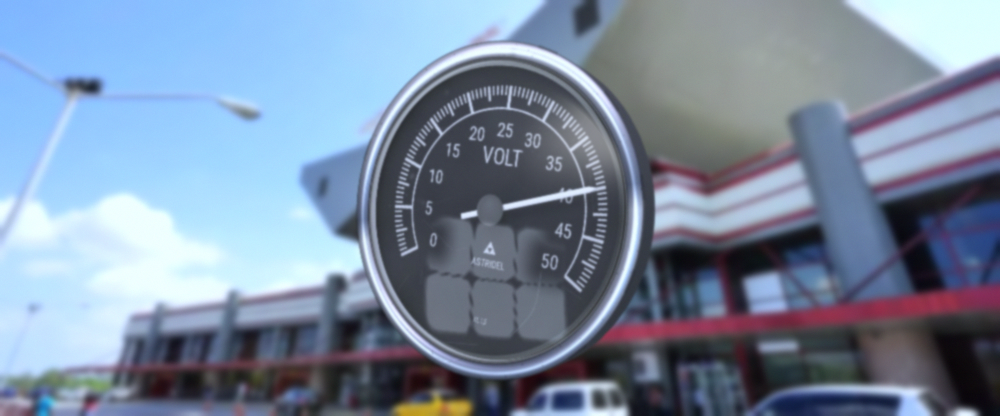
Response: **40** V
